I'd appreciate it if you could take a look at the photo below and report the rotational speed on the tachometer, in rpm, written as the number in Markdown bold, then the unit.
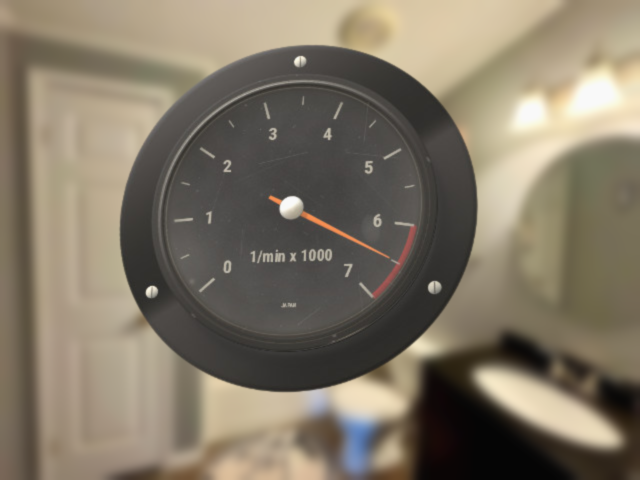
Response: **6500** rpm
